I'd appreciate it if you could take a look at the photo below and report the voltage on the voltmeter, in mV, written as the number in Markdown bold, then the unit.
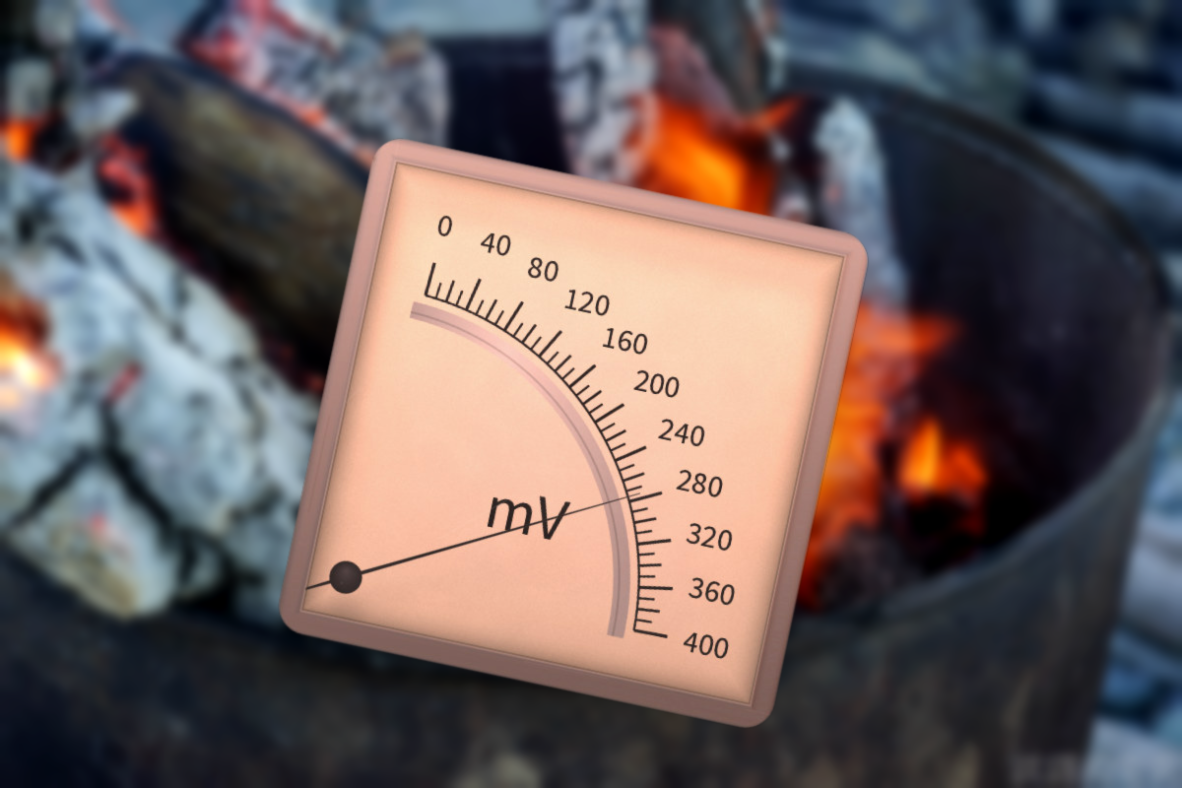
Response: **275** mV
